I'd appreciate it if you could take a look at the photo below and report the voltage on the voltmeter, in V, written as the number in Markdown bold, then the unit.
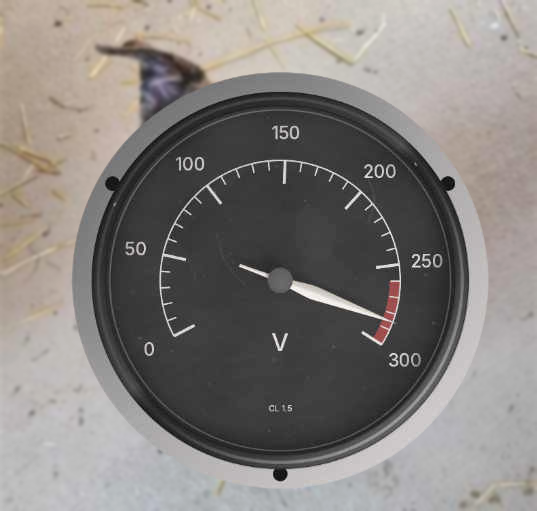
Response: **285** V
